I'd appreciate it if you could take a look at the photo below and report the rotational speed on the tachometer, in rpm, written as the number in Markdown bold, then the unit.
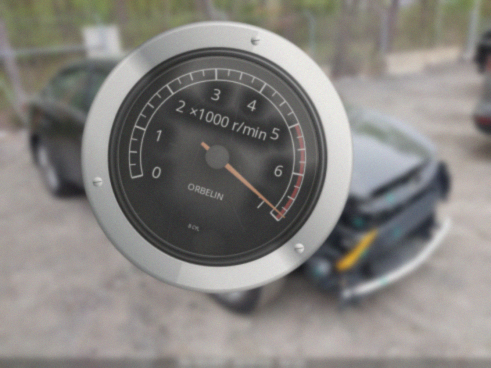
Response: **6875** rpm
